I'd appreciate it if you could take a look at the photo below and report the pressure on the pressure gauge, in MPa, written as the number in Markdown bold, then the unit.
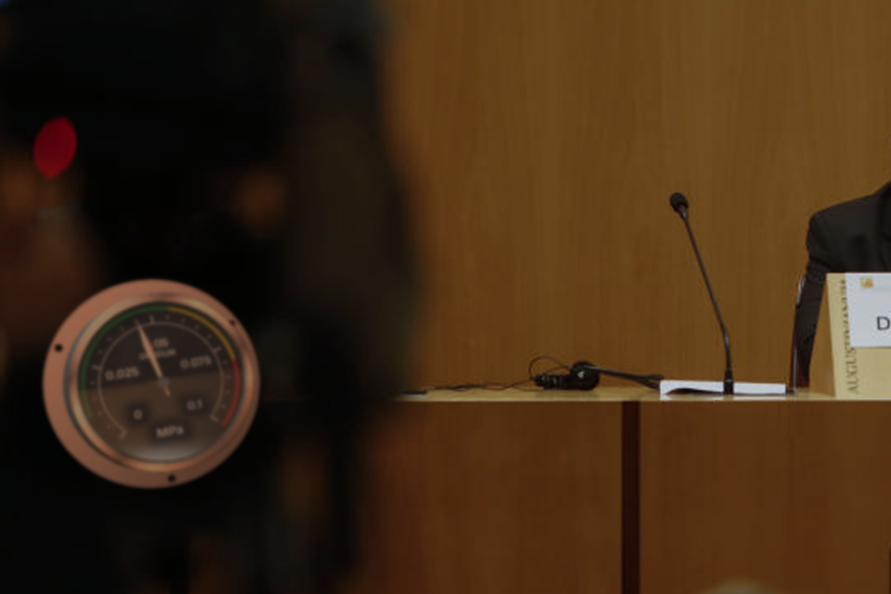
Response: **0.045** MPa
